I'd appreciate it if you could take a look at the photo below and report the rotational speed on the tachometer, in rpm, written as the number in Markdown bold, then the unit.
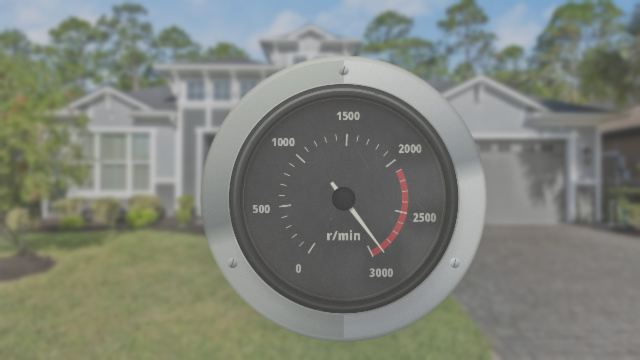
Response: **2900** rpm
